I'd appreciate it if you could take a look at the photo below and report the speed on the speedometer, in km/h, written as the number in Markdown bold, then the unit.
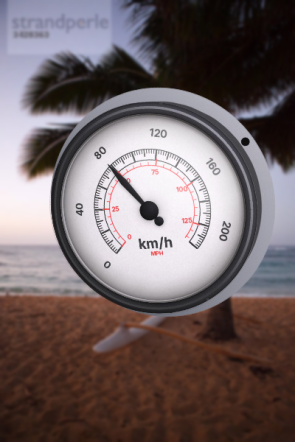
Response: **80** km/h
